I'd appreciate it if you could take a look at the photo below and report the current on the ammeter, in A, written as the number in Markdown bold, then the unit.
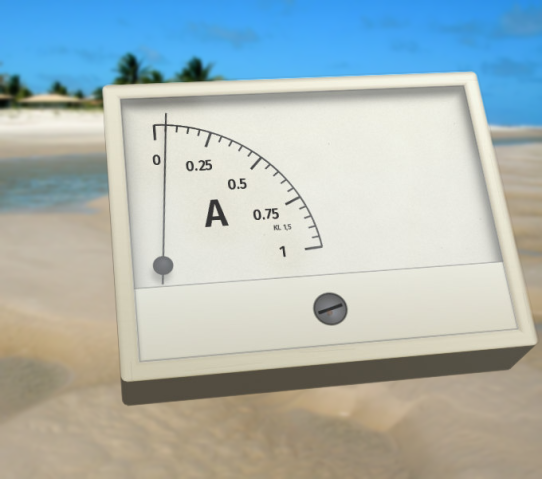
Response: **0.05** A
